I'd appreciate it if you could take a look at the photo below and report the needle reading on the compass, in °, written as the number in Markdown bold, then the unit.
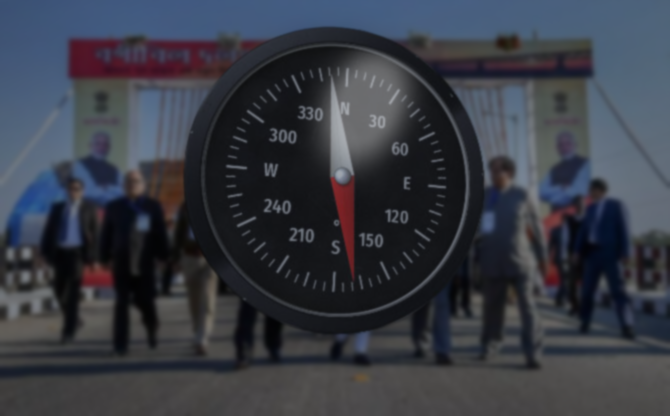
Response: **170** °
